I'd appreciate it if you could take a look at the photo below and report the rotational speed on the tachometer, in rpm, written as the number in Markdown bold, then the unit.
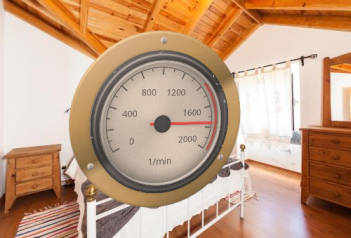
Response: **1750** rpm
